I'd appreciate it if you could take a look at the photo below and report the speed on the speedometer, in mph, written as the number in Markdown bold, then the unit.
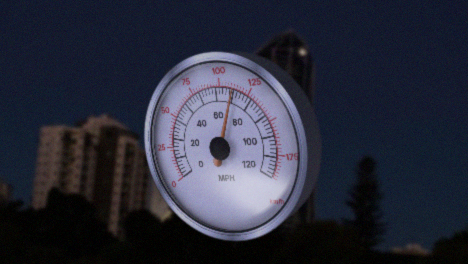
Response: **70** mph
